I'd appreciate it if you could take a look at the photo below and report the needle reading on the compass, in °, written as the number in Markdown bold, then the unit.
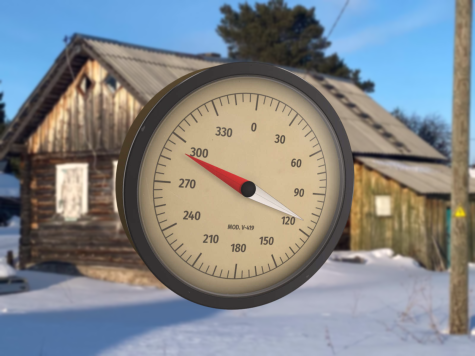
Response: **292.5** °
